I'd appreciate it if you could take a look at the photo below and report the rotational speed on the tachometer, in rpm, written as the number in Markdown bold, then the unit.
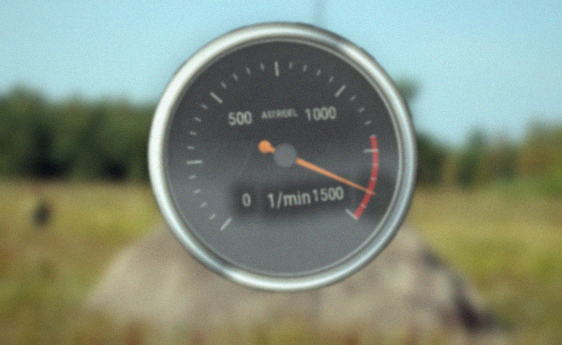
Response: **1400** rpm
